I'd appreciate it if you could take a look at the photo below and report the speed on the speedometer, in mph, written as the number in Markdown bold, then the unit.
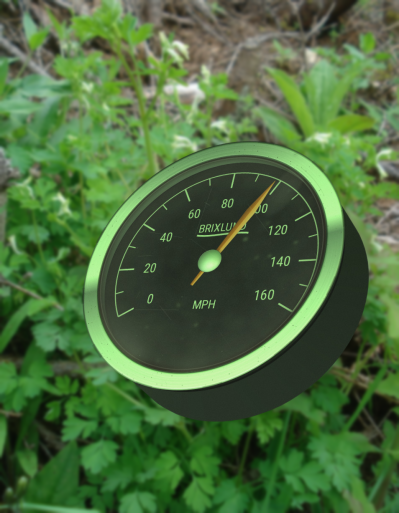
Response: **100** mph
